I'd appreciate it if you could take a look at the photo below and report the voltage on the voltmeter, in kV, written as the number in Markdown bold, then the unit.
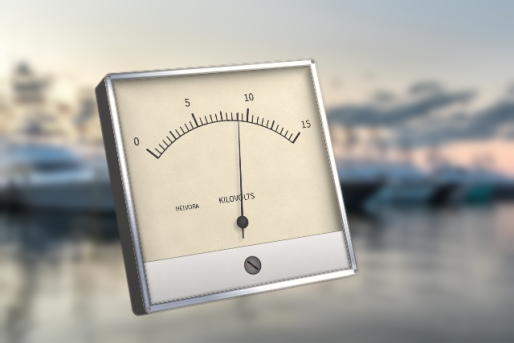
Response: **9** kV
